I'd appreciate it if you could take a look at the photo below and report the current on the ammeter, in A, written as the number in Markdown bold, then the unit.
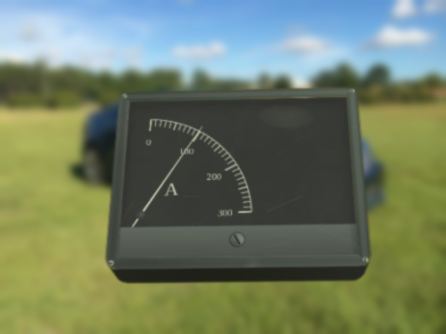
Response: **100** A
